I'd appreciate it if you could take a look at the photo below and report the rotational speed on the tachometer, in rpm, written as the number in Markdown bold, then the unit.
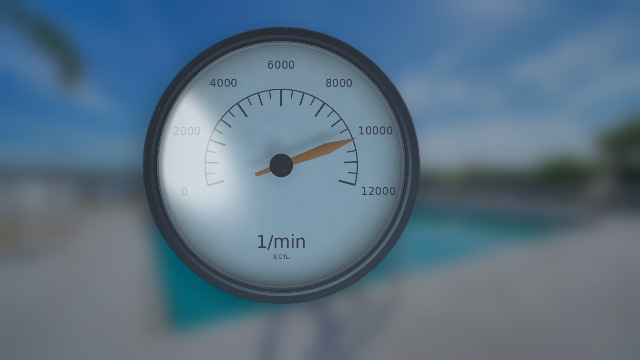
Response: **10000** rpm
